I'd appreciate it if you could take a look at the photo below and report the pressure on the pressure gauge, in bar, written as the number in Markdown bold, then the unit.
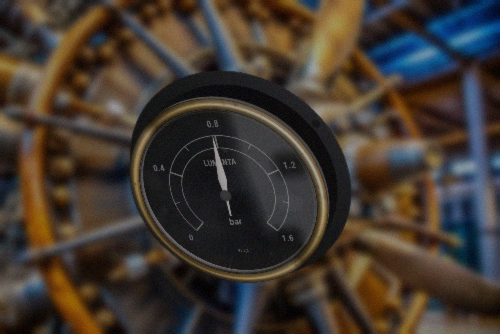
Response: **0.8** bar
